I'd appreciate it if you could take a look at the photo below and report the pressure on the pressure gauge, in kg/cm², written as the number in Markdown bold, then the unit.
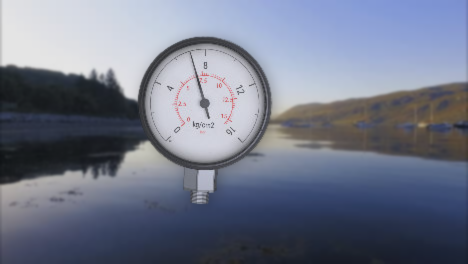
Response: **7** kg/cm²
